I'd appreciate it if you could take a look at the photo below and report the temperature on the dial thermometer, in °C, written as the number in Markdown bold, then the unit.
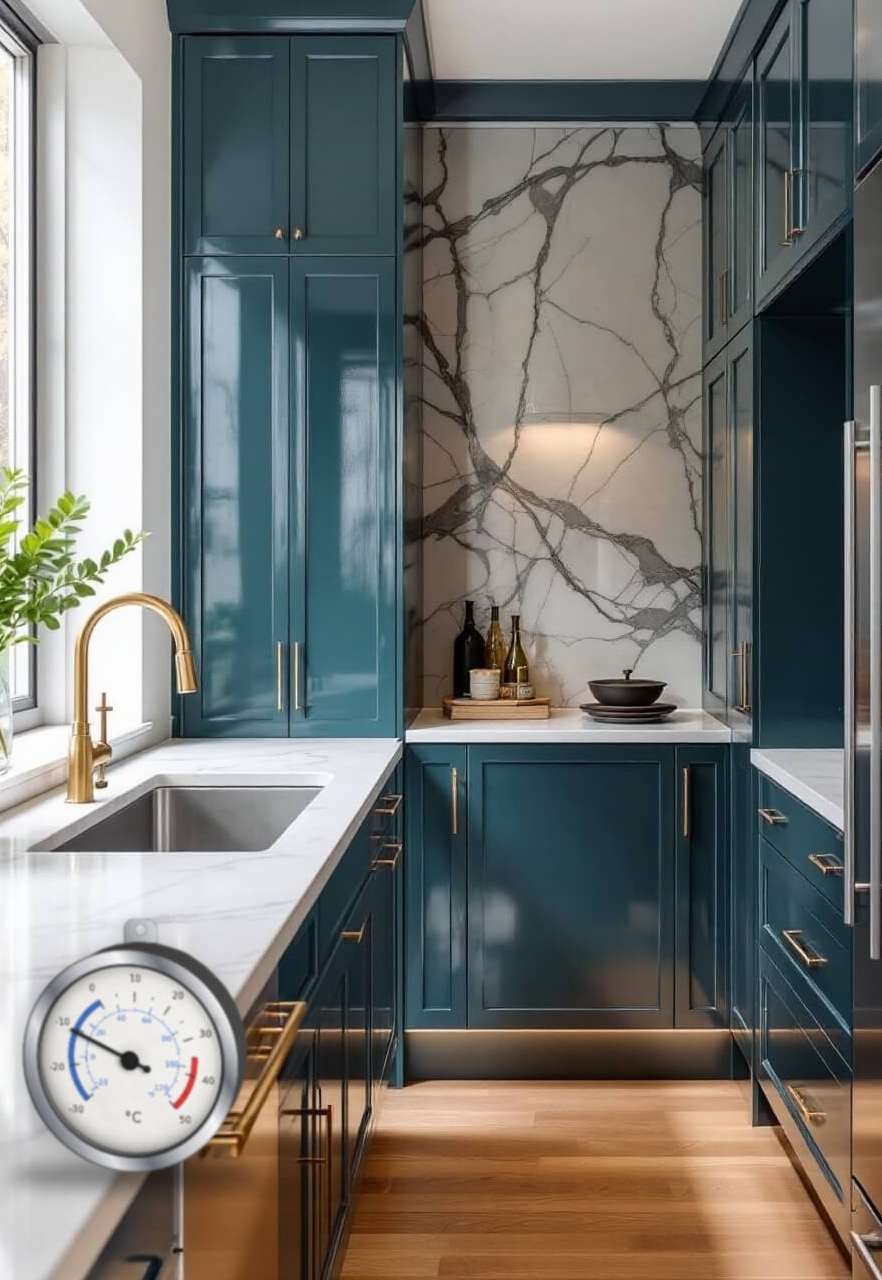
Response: **-10** °C
